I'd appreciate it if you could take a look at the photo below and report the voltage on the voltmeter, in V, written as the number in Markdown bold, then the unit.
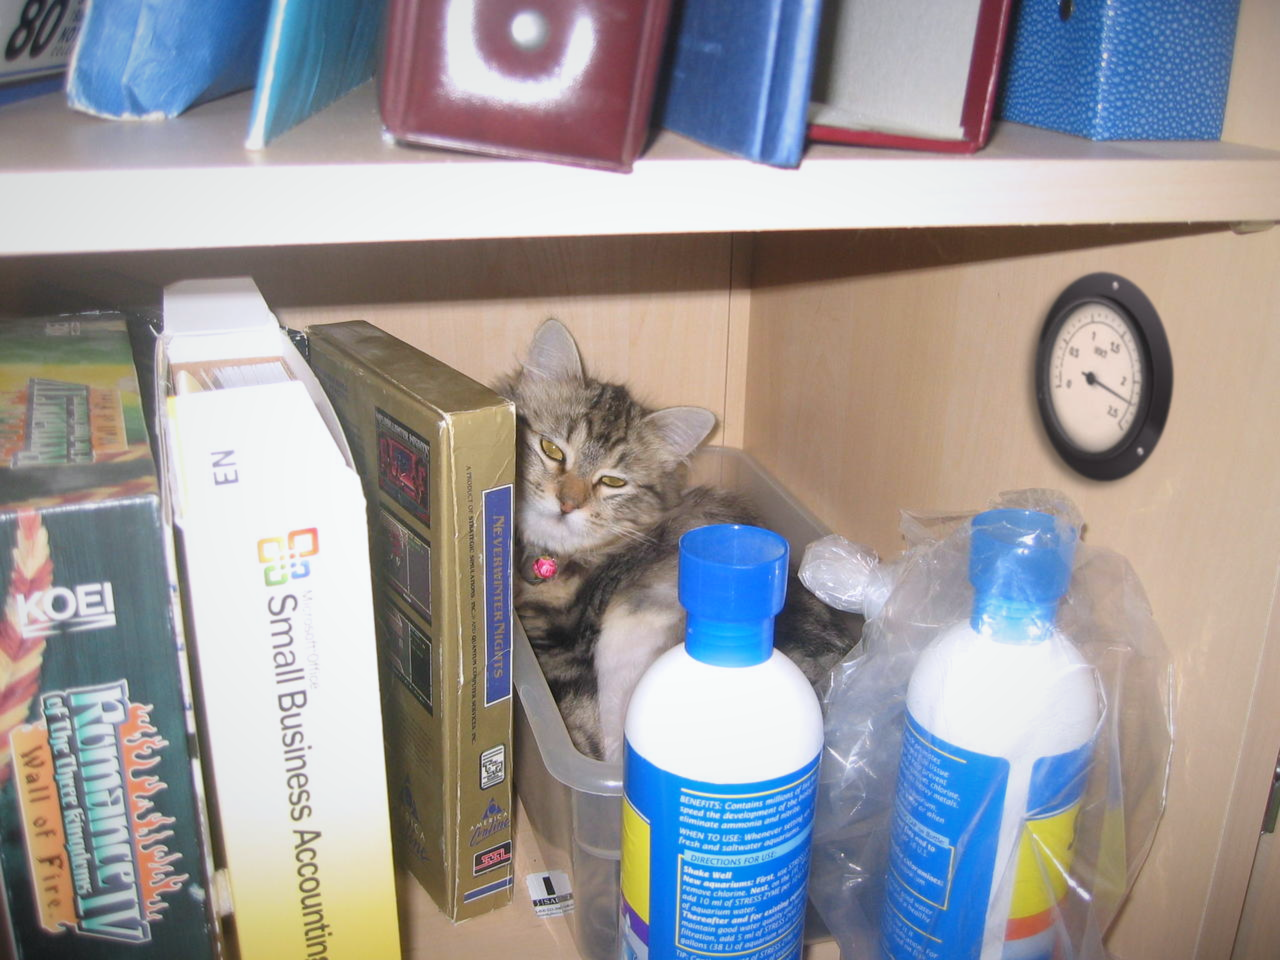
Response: **2.2** V
